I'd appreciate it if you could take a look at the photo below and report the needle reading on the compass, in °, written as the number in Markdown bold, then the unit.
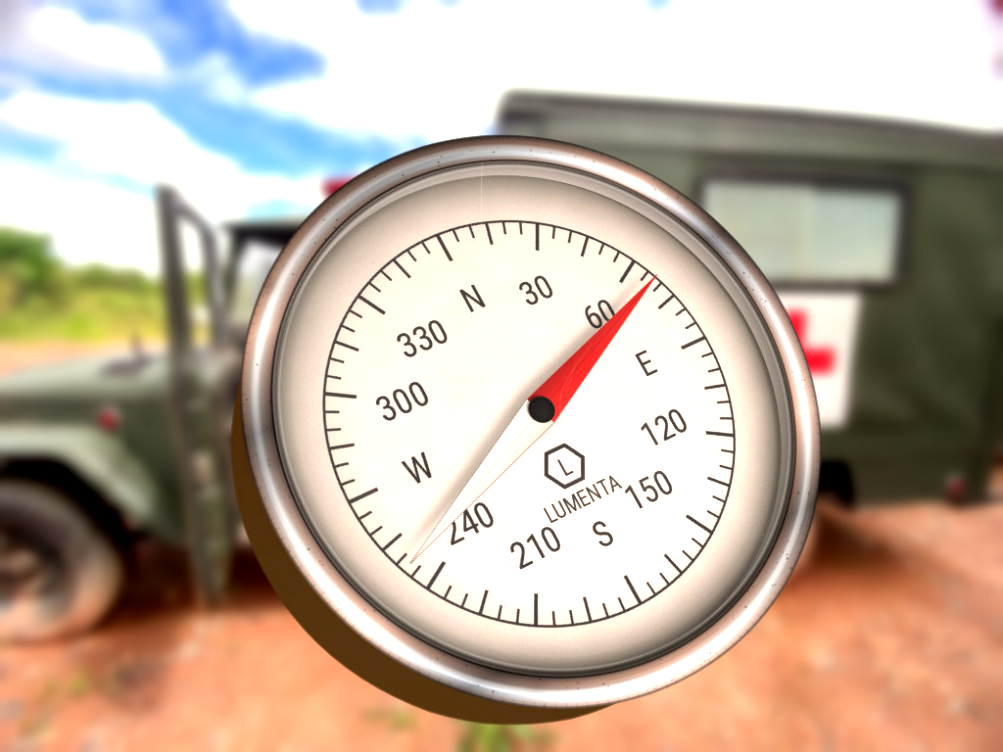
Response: **67.5** °
